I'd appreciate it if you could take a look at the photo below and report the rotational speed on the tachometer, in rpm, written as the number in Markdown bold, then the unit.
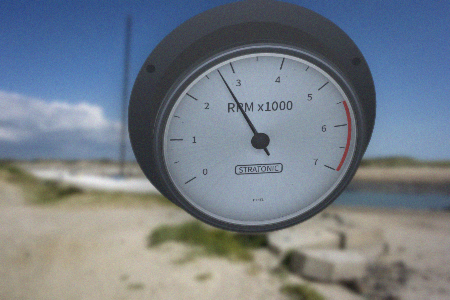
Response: **2750** rpm
